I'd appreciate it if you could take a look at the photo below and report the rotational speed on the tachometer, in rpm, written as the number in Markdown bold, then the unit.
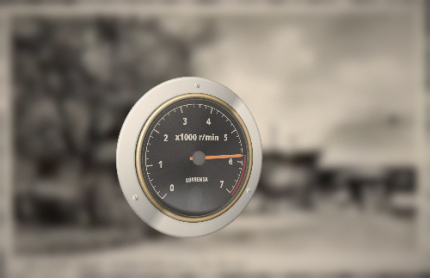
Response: **5800** rpm
